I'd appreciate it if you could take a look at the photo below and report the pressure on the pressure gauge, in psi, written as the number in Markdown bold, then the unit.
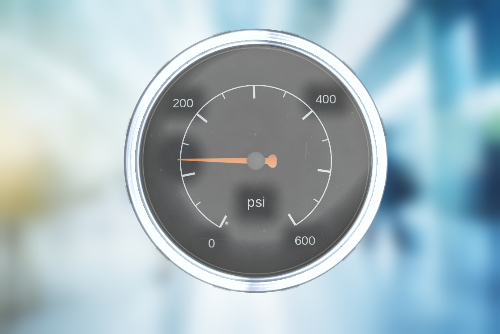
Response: **125** psi
